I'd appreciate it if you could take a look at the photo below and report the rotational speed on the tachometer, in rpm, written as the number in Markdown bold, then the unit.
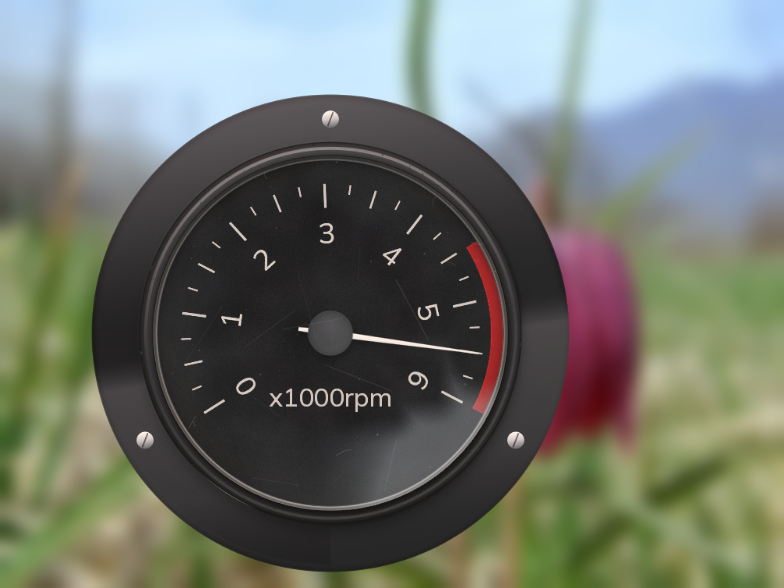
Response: **5500** rpm
